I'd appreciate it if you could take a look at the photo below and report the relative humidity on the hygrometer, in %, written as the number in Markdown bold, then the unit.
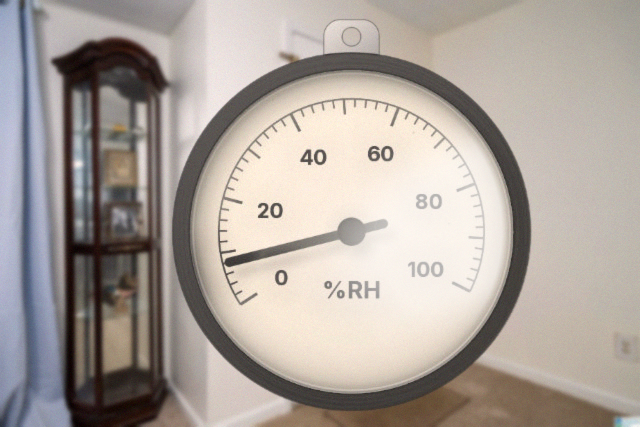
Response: **8** %
